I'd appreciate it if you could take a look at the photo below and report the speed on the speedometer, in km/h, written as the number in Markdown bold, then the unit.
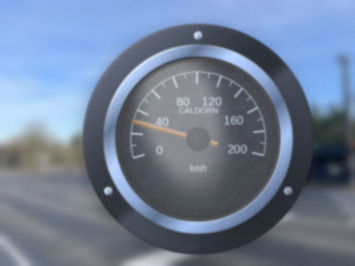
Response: **30** km/h
